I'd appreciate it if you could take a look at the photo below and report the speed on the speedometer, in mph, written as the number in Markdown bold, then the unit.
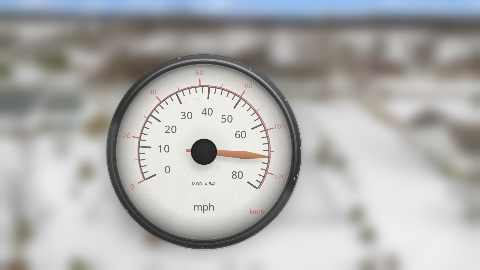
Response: **70** mph
